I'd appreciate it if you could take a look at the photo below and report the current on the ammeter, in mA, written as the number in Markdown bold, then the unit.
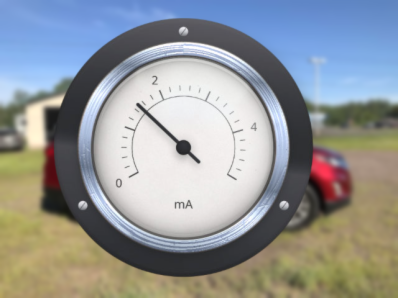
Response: **1.5** mA
